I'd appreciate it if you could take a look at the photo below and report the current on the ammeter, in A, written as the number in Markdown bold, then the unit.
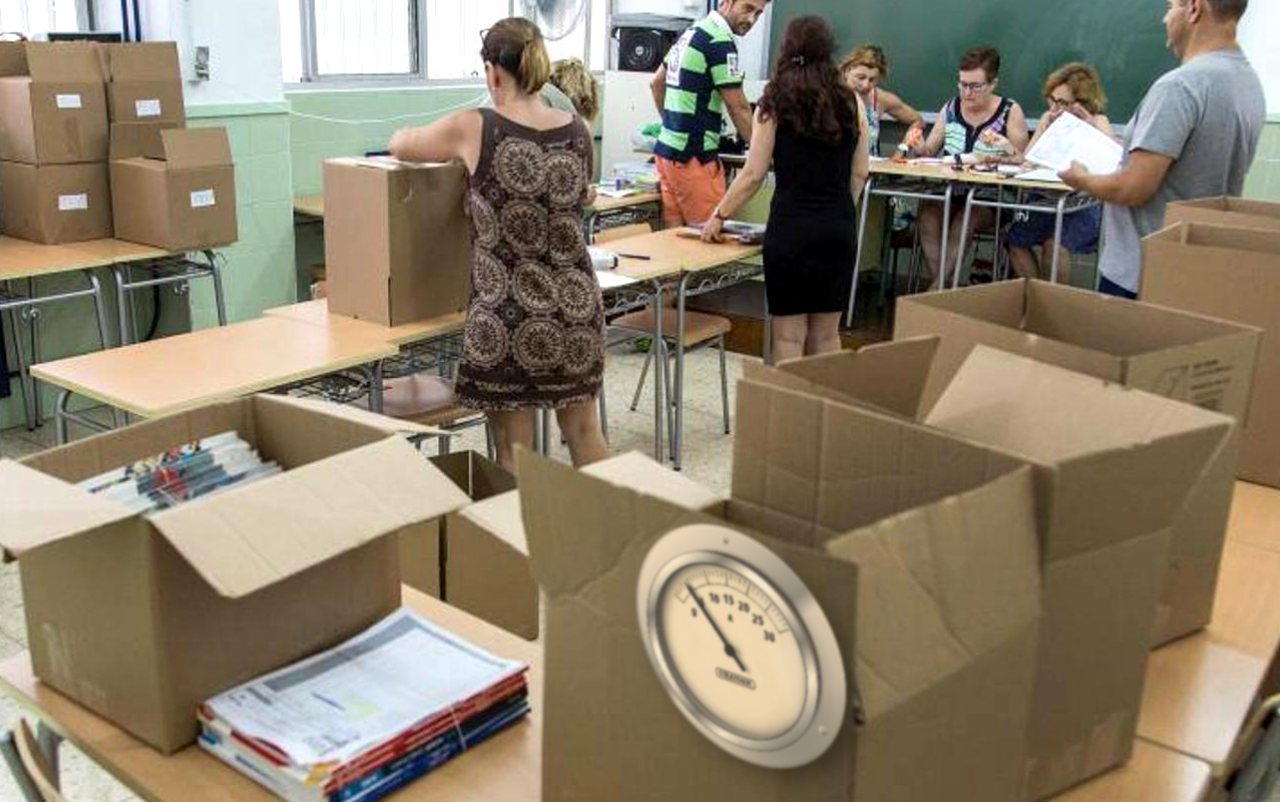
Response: **5** A
